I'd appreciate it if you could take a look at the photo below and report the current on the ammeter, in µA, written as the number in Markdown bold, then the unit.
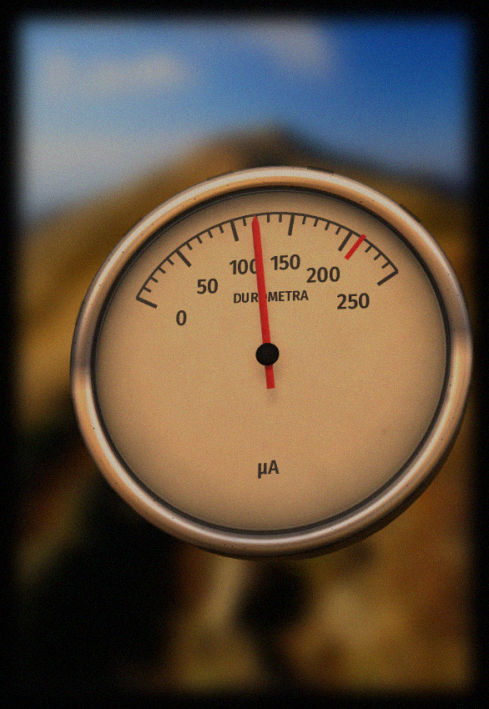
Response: **120** µA
